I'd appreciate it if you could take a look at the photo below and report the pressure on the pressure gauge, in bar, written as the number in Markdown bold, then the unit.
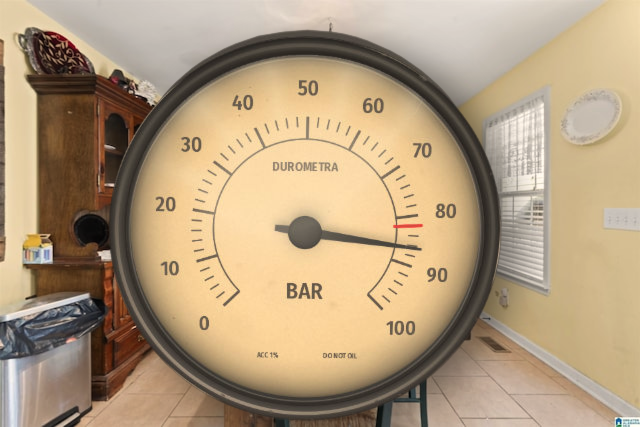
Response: **86** bar
